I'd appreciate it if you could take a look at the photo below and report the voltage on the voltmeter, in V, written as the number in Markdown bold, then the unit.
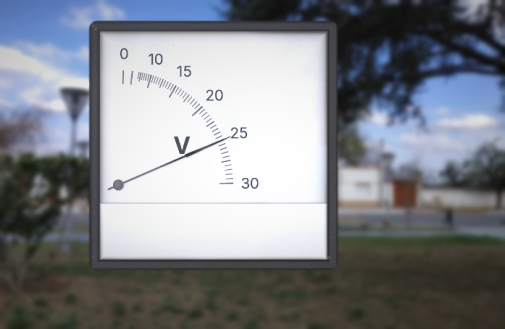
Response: **25** V
